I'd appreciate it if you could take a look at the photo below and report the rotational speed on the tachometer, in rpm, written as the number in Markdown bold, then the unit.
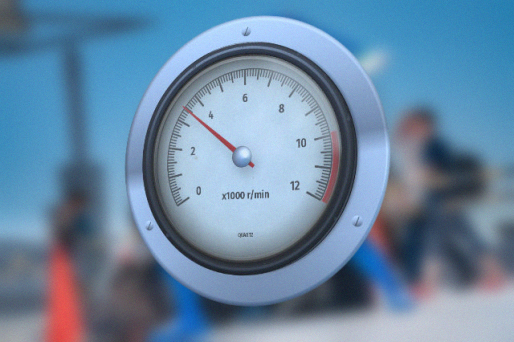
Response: **3500** rpm
